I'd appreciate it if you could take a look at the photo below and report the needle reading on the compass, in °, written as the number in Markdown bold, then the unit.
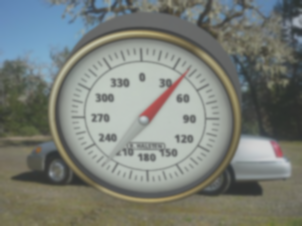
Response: **40** °
